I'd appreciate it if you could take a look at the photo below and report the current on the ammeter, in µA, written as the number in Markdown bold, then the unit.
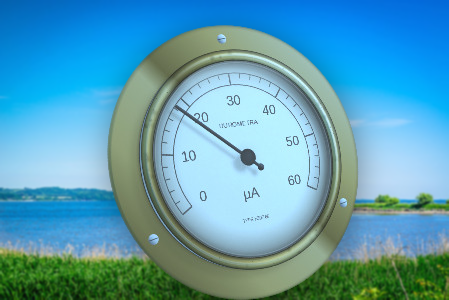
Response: **18** µA
